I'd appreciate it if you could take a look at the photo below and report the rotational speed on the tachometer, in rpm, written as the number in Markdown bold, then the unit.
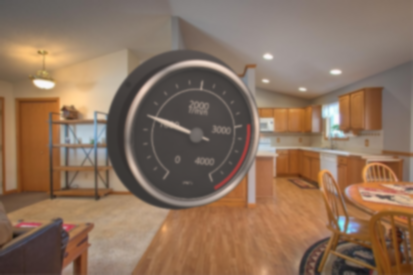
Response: **1000** rpm
